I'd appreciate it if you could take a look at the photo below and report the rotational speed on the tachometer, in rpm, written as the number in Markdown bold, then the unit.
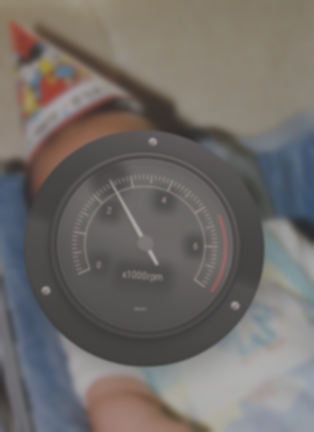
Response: **2500** rpm
